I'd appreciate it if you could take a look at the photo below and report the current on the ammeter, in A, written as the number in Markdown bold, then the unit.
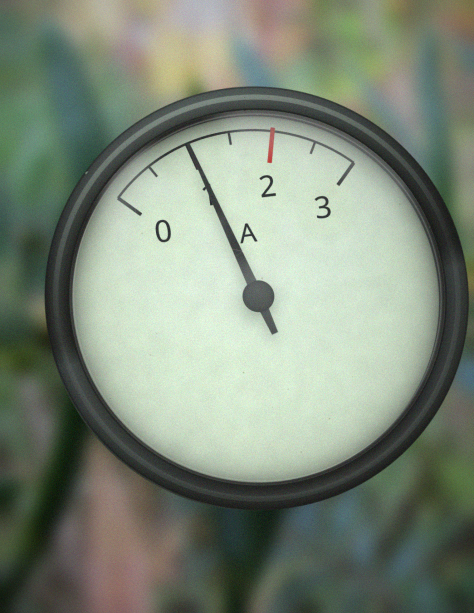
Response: **1** A
